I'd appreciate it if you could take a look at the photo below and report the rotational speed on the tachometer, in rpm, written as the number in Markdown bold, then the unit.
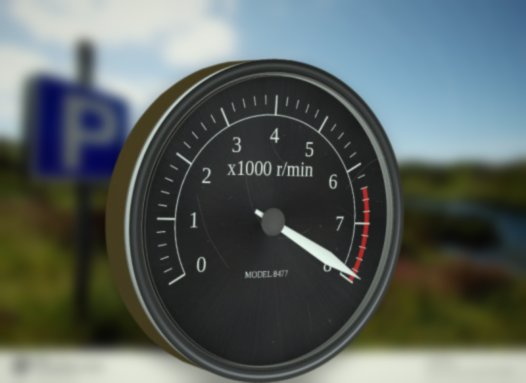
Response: **7900** rpm
